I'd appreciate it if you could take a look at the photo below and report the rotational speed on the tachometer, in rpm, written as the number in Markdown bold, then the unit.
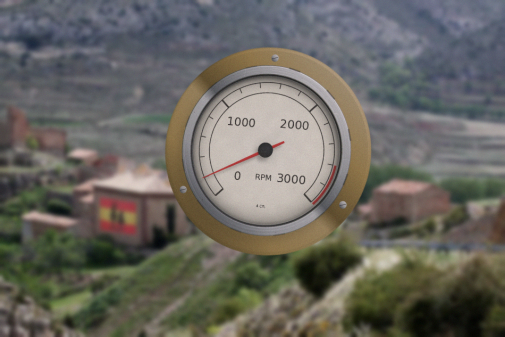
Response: **200** rpm
